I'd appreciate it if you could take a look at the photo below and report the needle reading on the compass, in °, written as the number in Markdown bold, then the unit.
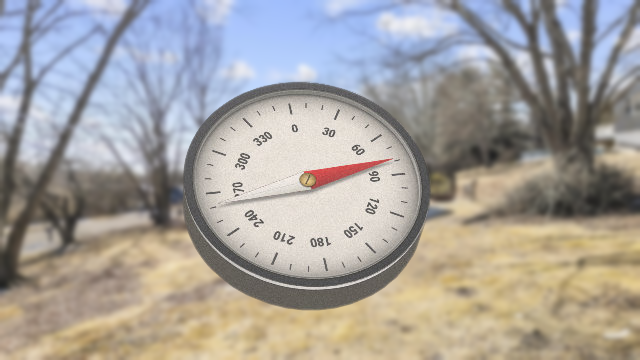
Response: **80** °
